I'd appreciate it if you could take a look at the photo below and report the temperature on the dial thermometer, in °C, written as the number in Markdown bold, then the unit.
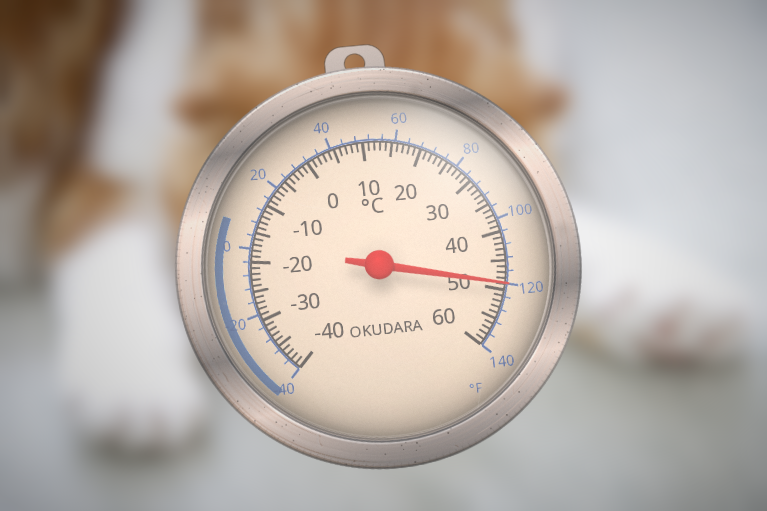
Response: **49** °C
